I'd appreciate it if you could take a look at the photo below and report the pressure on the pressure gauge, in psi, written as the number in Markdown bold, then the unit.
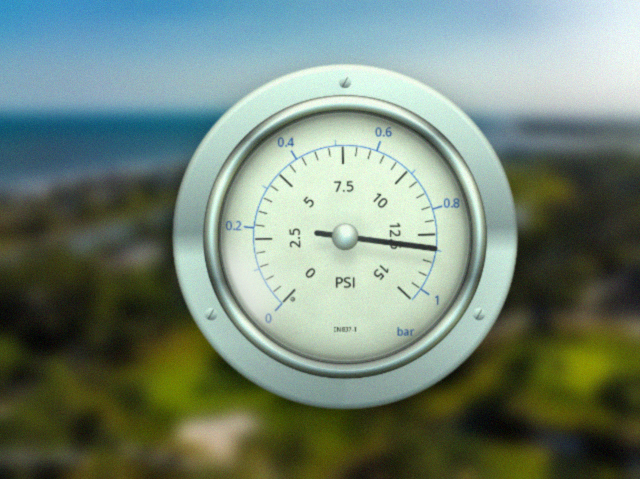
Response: **13** psi
